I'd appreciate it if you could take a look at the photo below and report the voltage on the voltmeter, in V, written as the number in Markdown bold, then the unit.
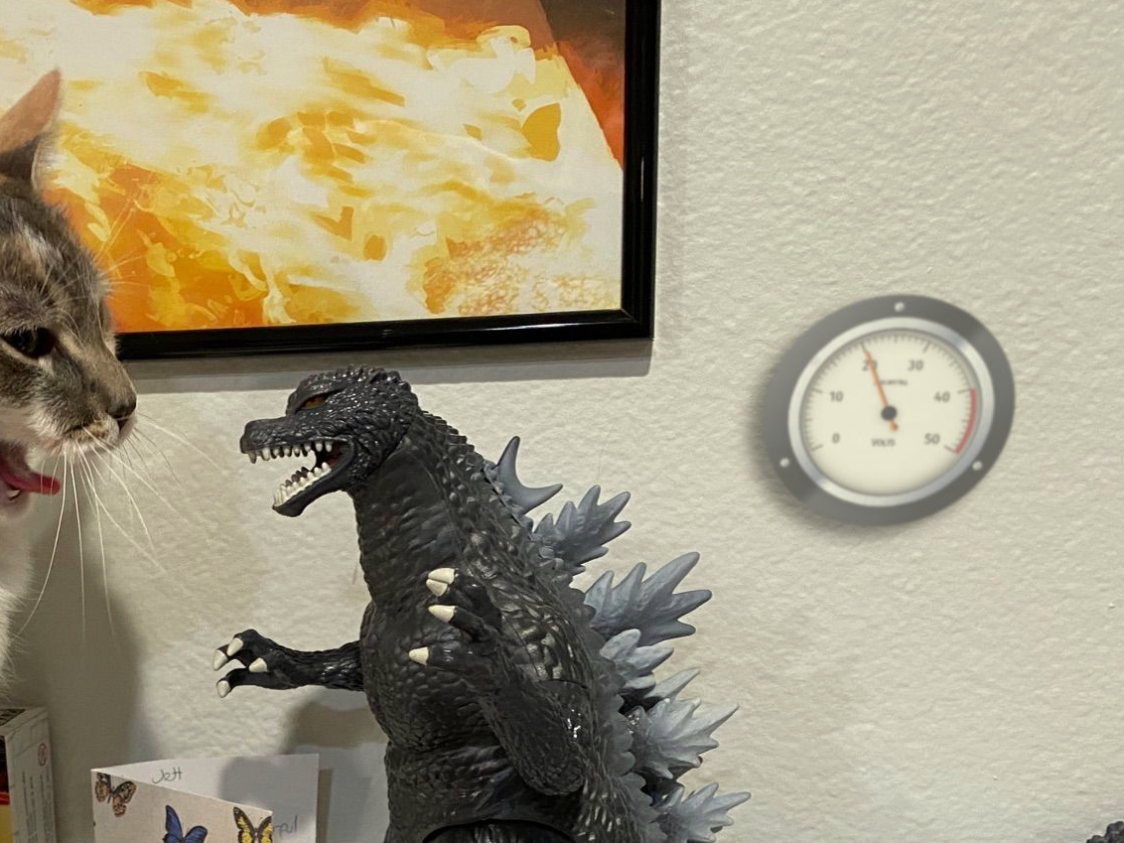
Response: **20** V
